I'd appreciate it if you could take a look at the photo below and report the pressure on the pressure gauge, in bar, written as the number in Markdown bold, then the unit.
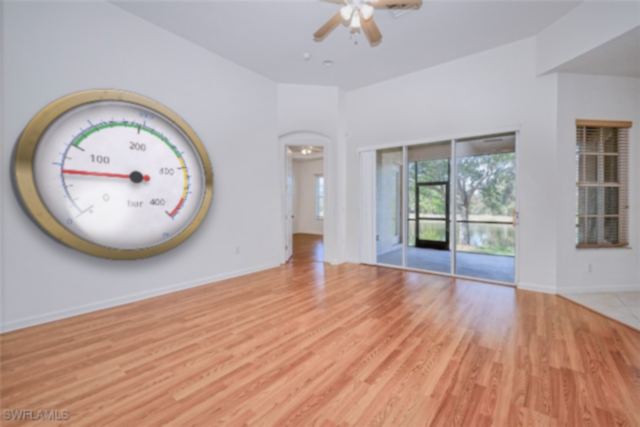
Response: **60** bar
